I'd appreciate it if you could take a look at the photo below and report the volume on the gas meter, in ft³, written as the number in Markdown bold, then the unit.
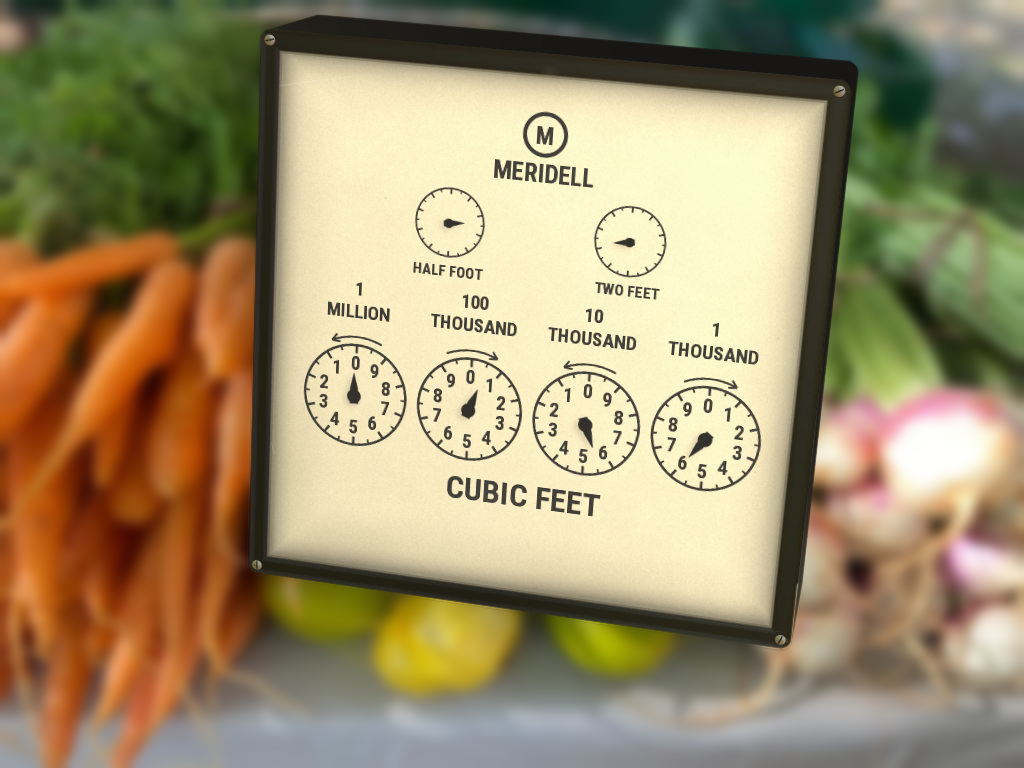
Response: **5600** ft³
